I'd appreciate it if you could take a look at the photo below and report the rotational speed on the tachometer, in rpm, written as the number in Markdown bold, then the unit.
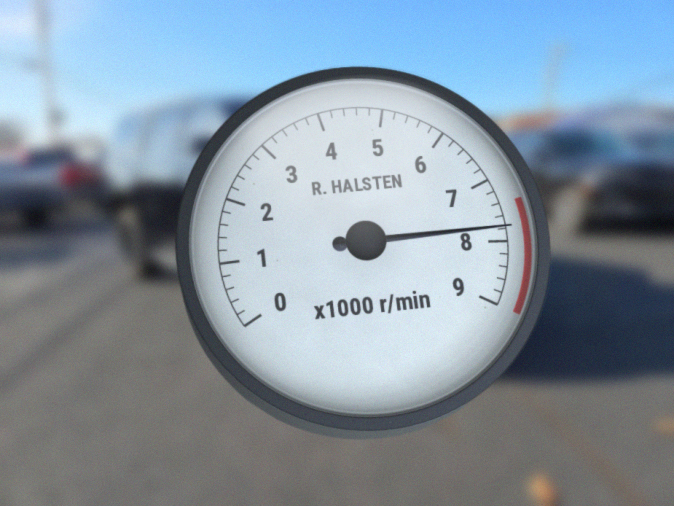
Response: **7800** rpm
